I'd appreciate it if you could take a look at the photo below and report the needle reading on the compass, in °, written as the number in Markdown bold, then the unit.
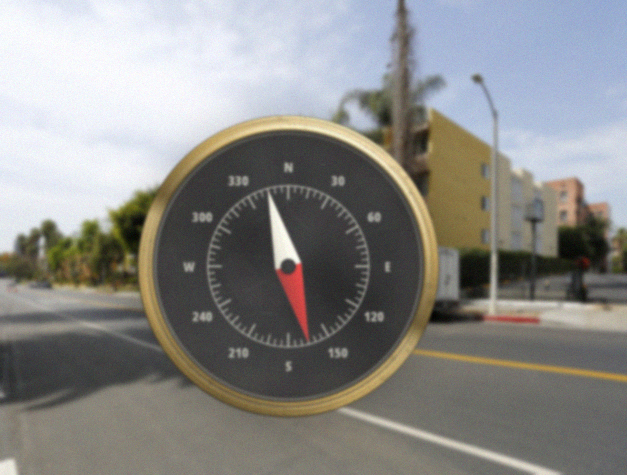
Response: **165** °
